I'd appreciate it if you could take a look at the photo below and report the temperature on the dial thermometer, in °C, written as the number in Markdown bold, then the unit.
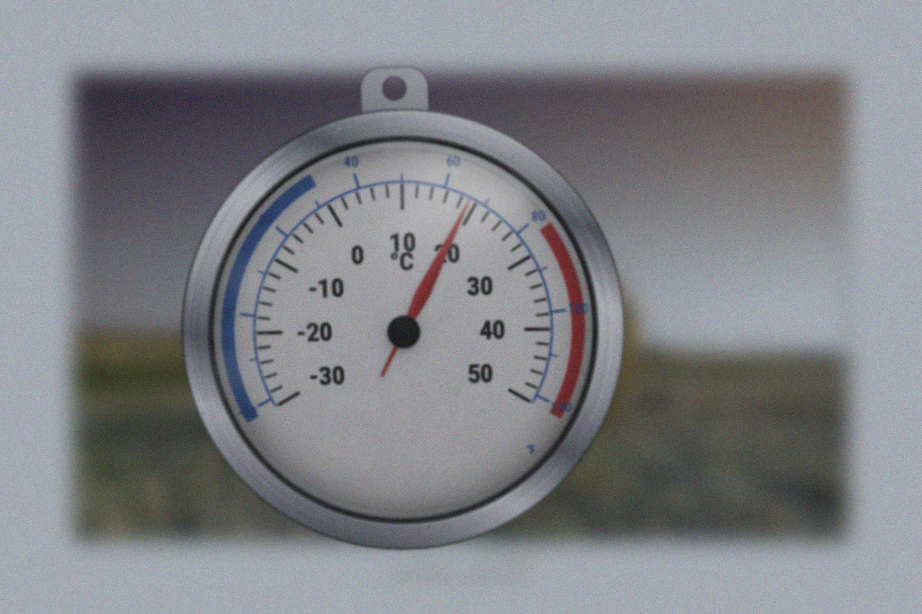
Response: **19** °C
